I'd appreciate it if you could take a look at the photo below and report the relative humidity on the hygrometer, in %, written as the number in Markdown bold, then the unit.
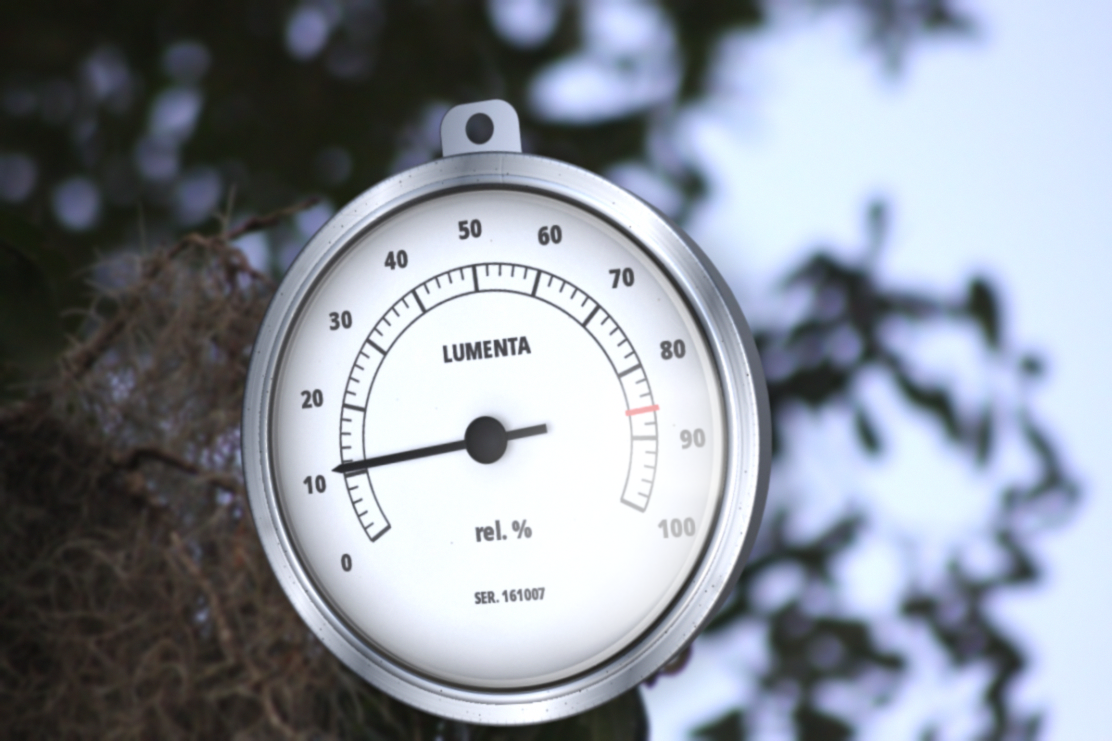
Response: **11** %
